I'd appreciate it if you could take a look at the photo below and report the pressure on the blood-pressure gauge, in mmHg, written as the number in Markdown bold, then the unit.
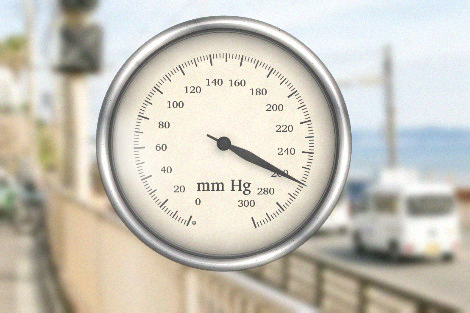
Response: **260** mmHg
